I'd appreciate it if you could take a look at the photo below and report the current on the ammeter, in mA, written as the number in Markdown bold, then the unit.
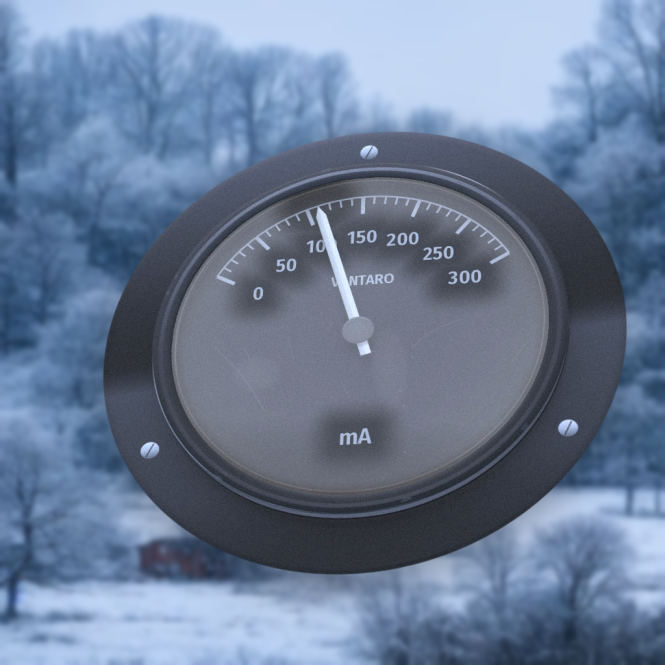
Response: **110** mA
